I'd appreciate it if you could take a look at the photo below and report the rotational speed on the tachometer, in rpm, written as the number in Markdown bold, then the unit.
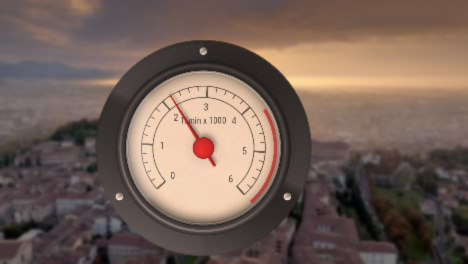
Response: **2200** rpm
